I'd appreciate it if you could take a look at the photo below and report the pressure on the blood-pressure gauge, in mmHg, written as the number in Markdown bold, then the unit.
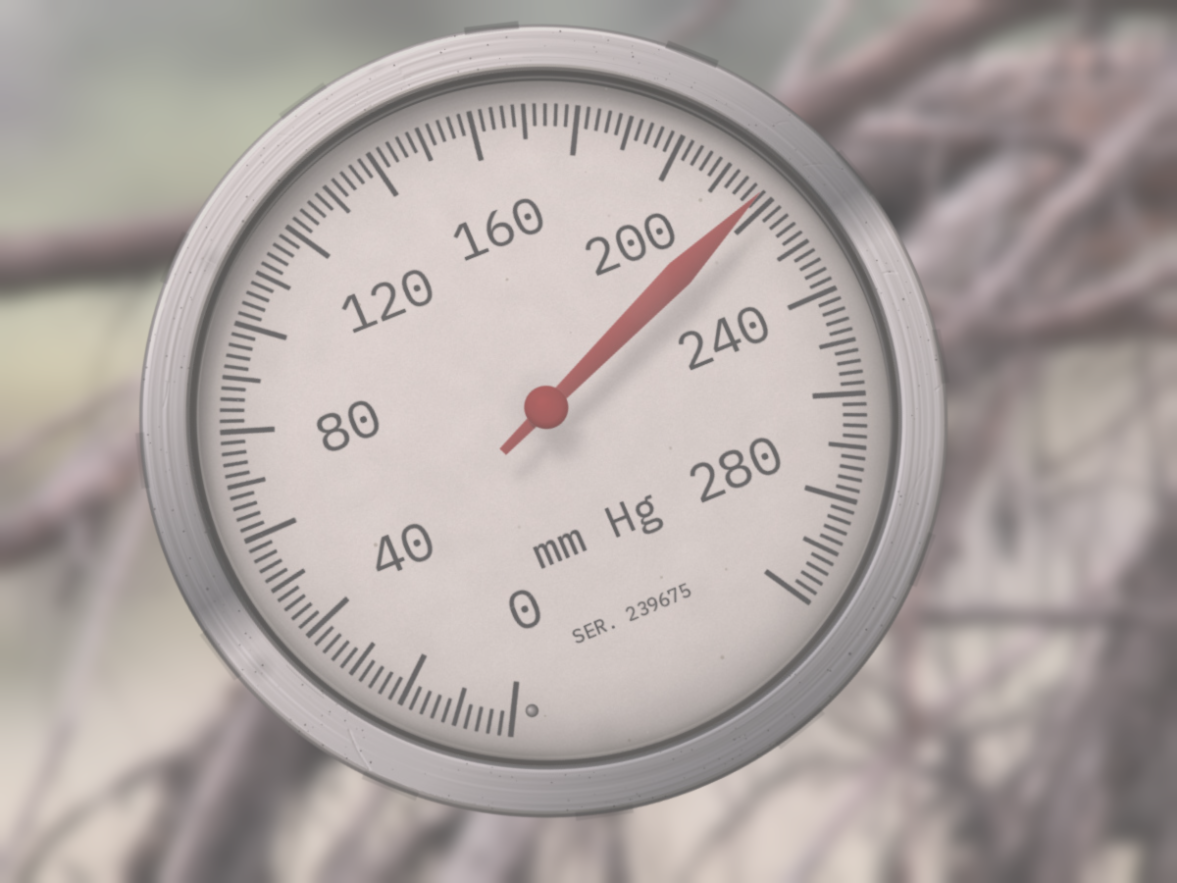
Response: **218** mmHg
